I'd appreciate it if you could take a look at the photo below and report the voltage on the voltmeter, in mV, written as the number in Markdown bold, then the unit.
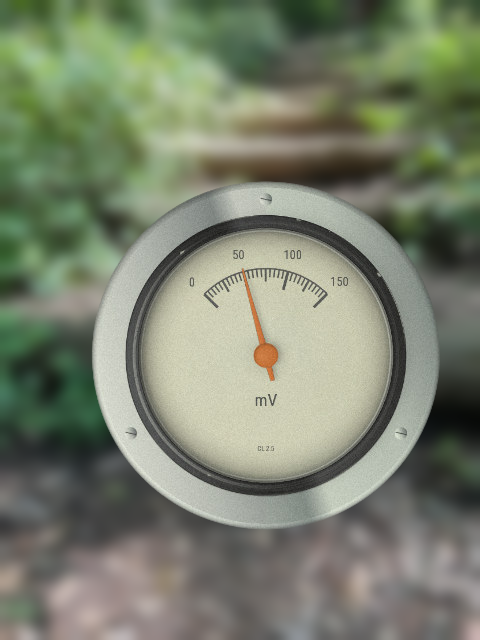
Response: **50** mV
